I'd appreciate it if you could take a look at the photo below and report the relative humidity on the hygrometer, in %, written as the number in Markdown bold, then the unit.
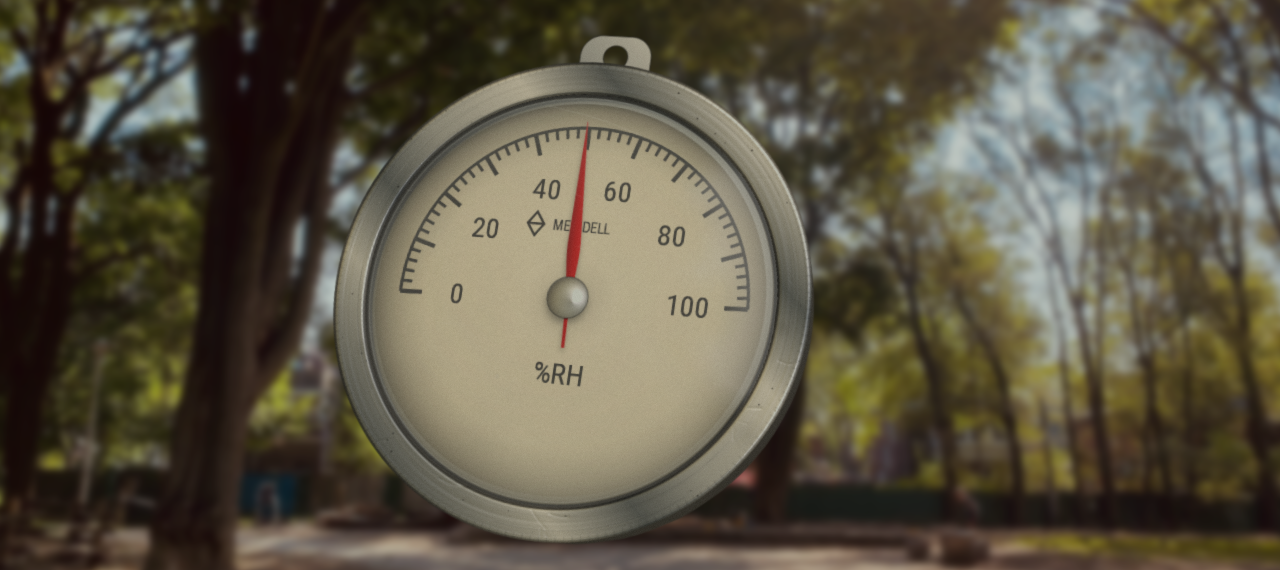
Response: **50** %
